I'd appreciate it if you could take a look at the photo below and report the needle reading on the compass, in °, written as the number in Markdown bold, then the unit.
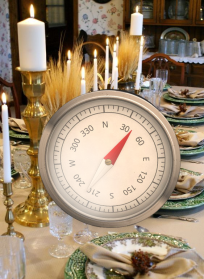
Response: **40** °
